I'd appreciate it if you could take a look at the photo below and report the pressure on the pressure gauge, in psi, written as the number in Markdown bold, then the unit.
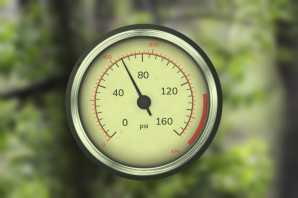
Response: **65** psi
